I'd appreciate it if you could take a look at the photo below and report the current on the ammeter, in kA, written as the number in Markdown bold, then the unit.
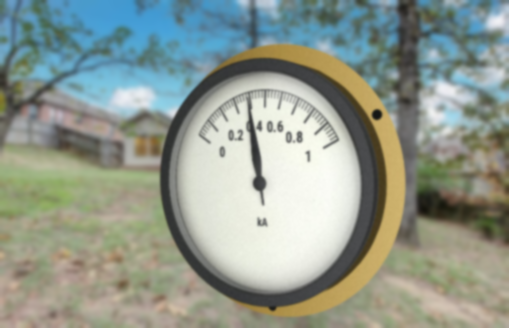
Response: **0.4** kA
